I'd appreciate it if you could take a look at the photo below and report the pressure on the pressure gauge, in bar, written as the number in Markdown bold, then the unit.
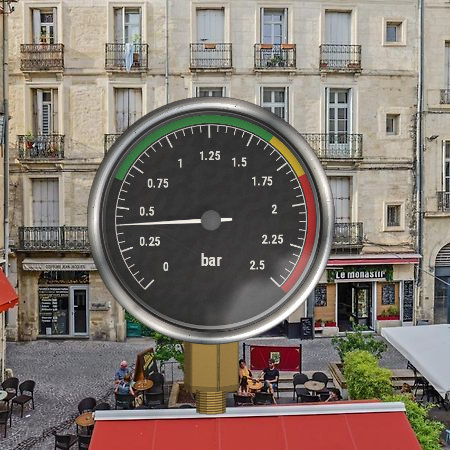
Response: **0.4** bar
